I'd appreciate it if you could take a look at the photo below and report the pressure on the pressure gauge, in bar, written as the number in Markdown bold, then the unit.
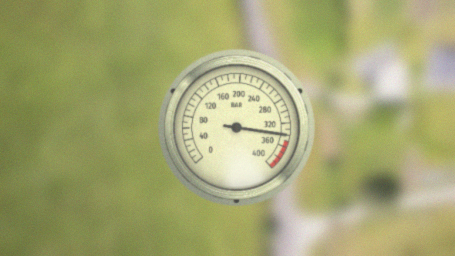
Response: **340** bar
